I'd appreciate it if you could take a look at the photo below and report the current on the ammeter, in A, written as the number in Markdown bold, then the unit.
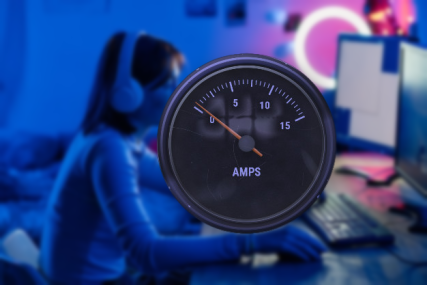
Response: **0.5** A
